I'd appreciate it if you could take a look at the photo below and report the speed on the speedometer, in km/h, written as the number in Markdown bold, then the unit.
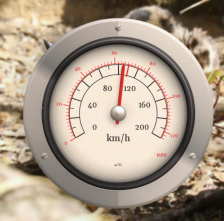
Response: **105** km/h
